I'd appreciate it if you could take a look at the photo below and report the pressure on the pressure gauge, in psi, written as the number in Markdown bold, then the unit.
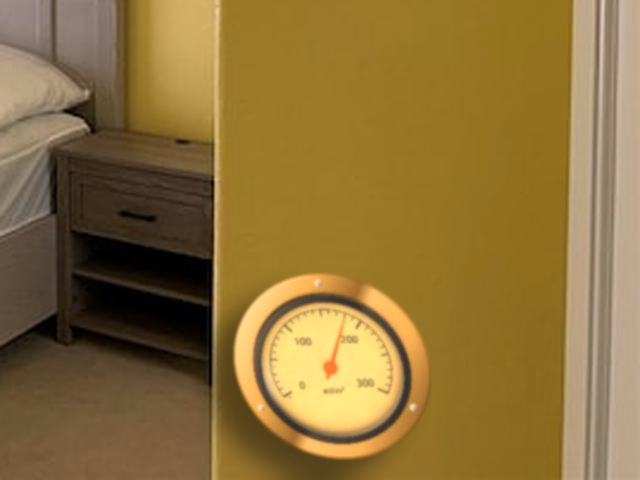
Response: **180** psi
